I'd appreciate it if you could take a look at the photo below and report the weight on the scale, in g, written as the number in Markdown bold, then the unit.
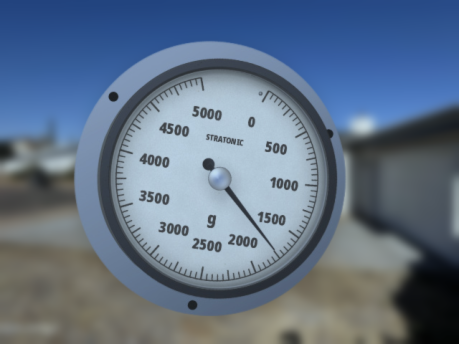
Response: **1750** g
